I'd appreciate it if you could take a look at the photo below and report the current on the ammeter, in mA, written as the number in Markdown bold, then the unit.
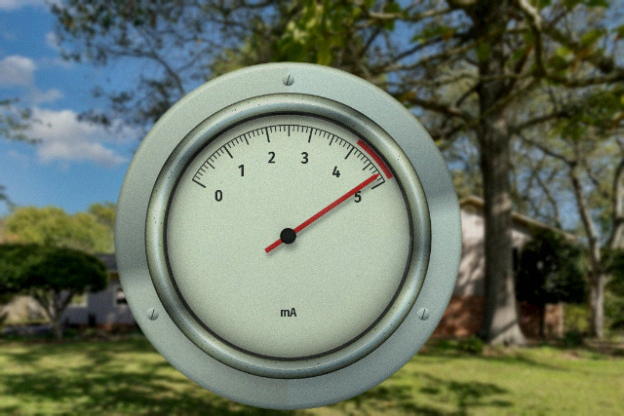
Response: **4.8** mA
